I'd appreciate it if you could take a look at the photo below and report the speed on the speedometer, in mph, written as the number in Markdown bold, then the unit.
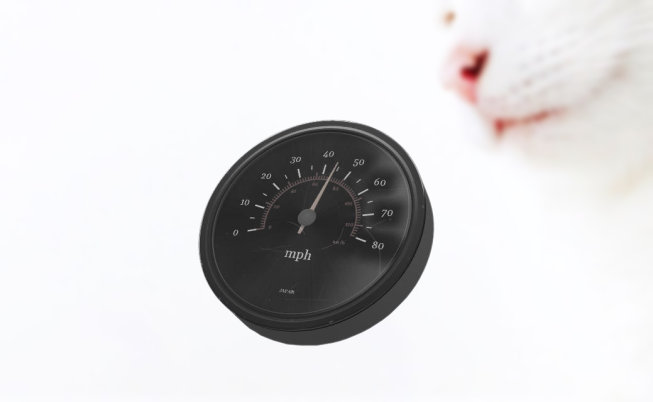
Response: **45** mph
